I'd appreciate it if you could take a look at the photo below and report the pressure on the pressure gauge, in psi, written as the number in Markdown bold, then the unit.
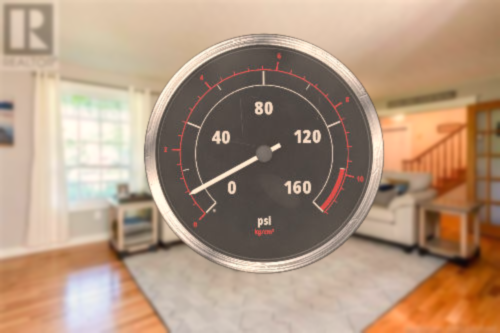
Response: **10** psi
